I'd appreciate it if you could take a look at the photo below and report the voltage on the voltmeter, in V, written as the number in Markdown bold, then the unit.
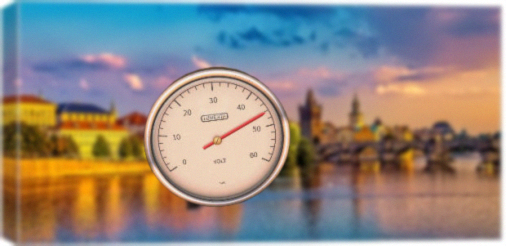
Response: **46** V
